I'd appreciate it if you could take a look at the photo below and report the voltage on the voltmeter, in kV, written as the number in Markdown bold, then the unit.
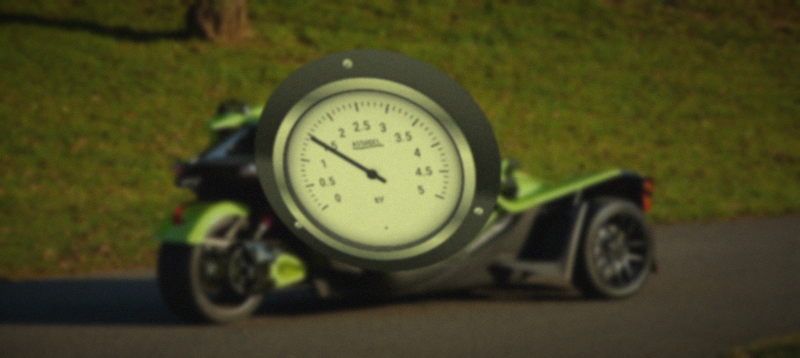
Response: **1.5** kV
